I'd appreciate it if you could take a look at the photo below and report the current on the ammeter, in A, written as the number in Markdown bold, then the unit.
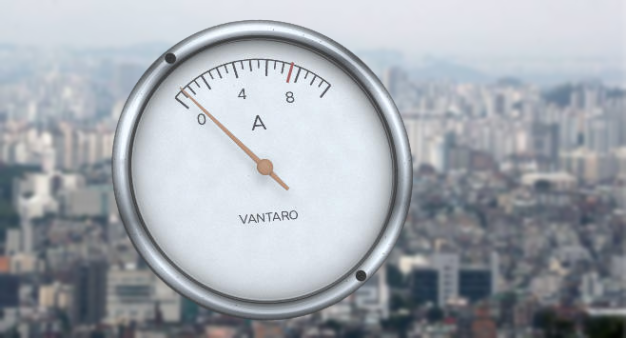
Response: **0.5** A
